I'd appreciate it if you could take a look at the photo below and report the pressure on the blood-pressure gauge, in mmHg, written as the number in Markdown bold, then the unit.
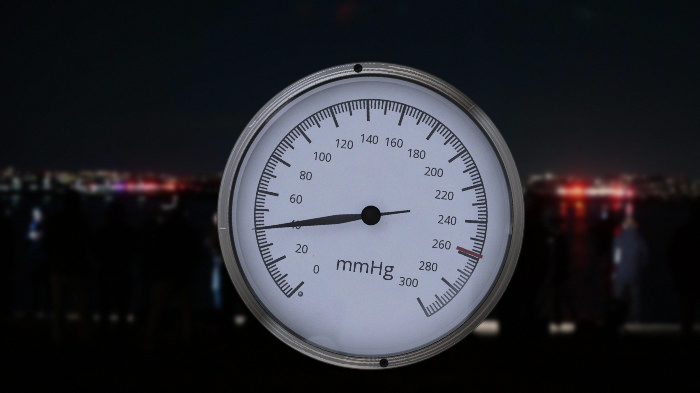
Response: **40** mmHg
